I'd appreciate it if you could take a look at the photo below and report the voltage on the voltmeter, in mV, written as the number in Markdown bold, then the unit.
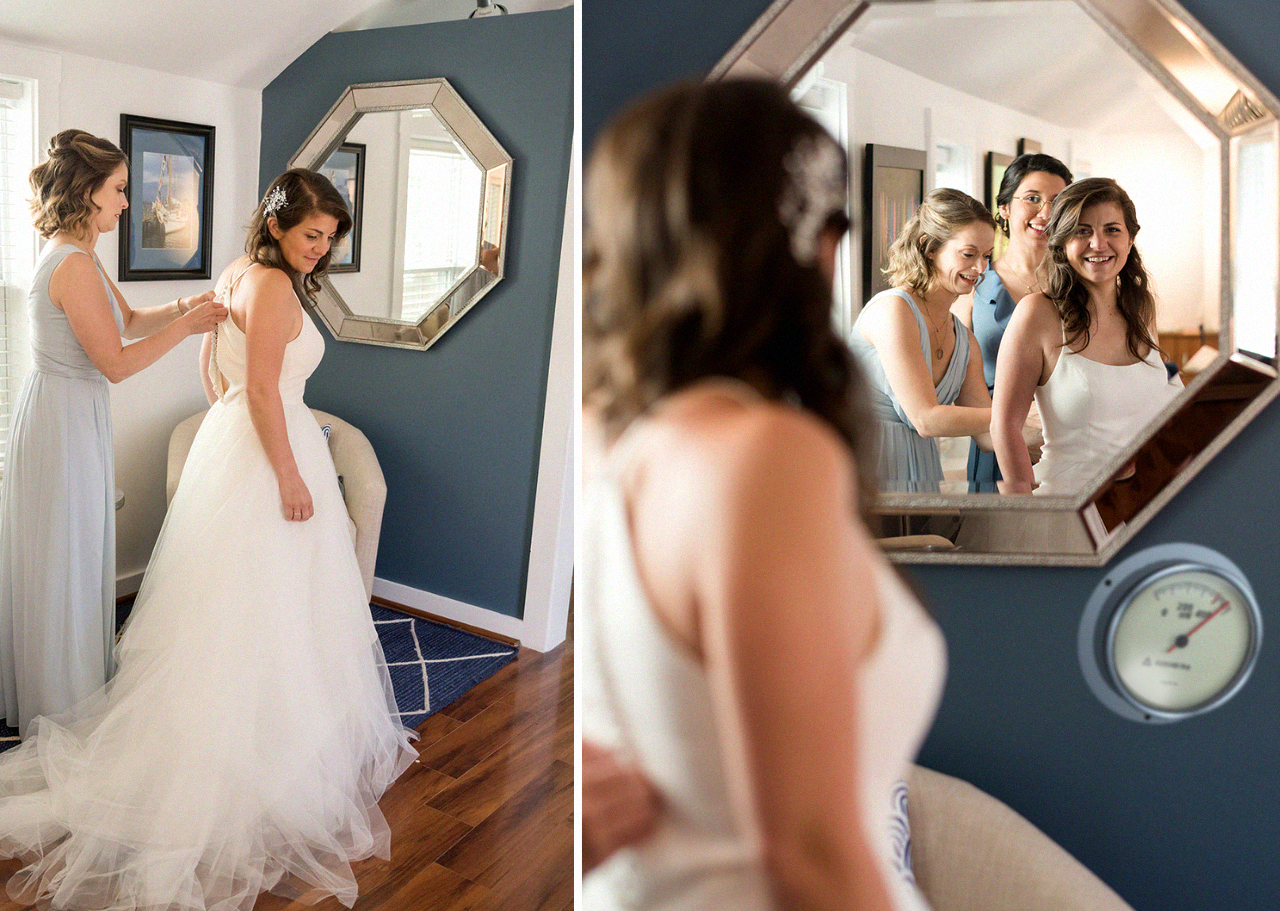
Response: **450** mV
